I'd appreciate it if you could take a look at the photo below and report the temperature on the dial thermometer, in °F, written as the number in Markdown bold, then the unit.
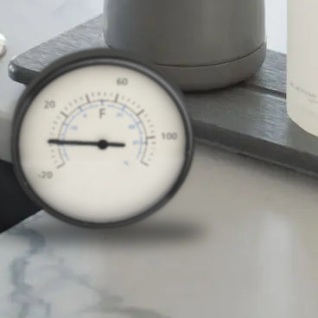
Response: **0** °F
